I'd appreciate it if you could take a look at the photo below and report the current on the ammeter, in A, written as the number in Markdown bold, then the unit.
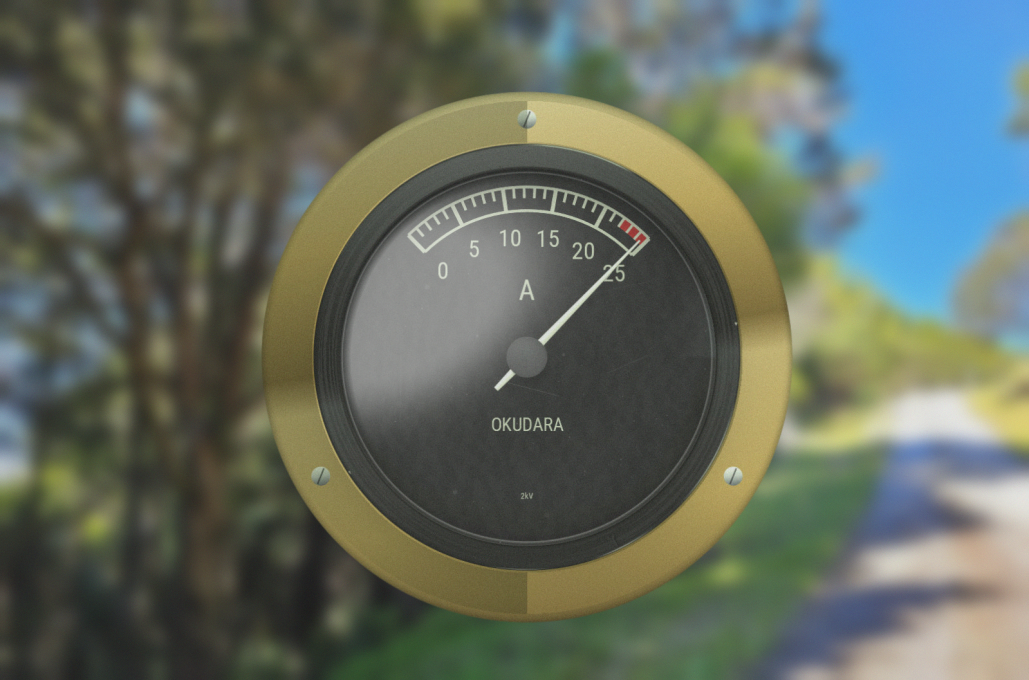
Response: **24.5** A
